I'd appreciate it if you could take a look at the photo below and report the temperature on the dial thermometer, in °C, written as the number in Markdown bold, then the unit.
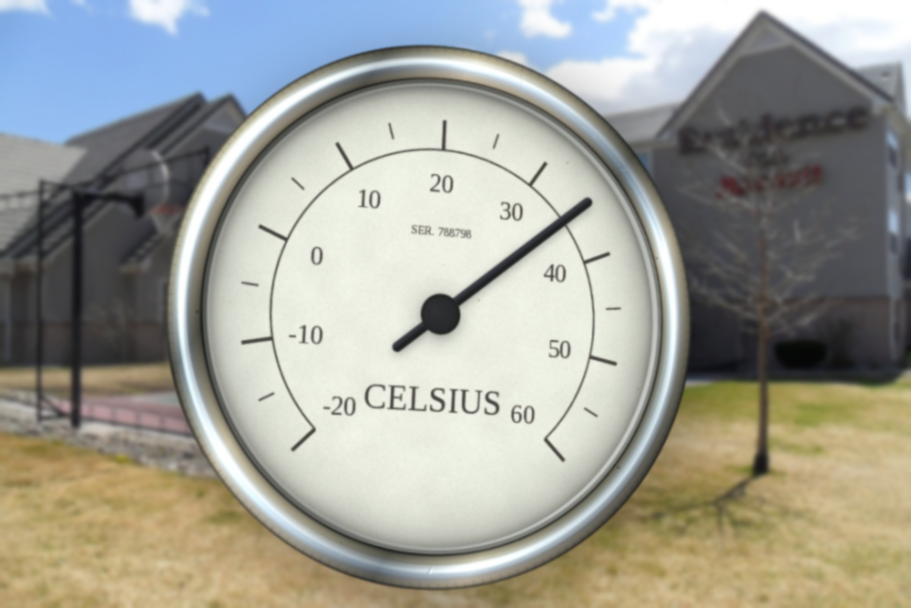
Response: **35** °C
